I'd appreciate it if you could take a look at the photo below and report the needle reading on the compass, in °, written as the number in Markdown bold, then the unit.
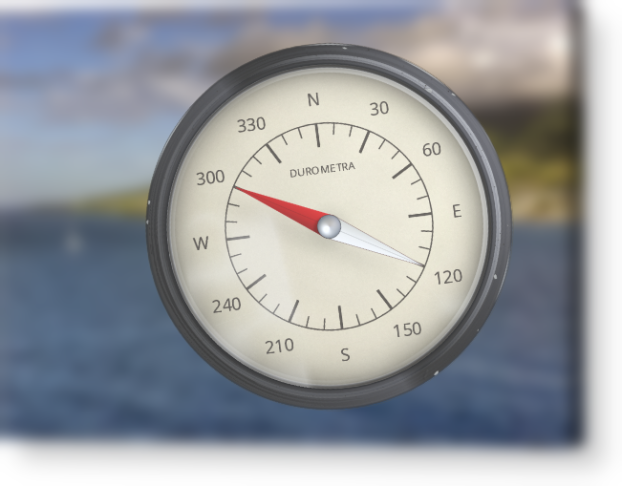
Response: **300** °
